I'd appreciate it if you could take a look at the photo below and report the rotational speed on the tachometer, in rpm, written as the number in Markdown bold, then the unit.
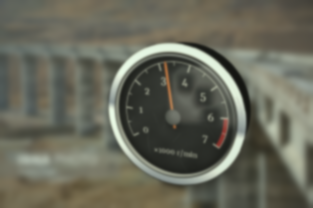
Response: **3250** rpm
